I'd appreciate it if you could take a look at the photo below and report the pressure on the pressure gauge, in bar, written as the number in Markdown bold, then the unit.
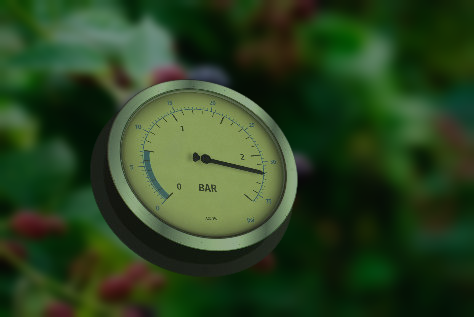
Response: **2.2** bar
